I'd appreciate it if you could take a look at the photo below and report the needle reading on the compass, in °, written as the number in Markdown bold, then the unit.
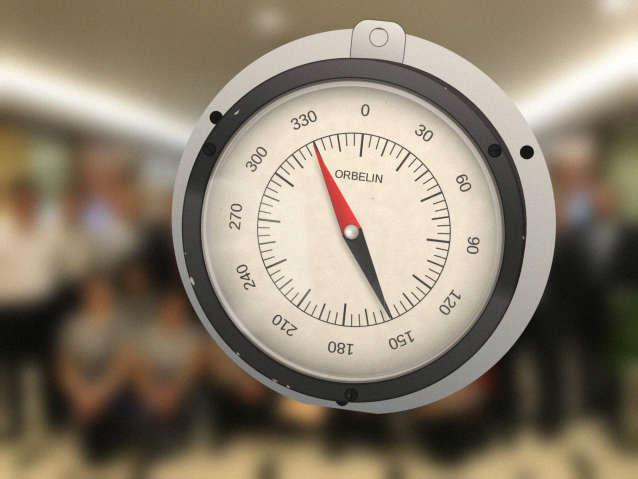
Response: **330** °
